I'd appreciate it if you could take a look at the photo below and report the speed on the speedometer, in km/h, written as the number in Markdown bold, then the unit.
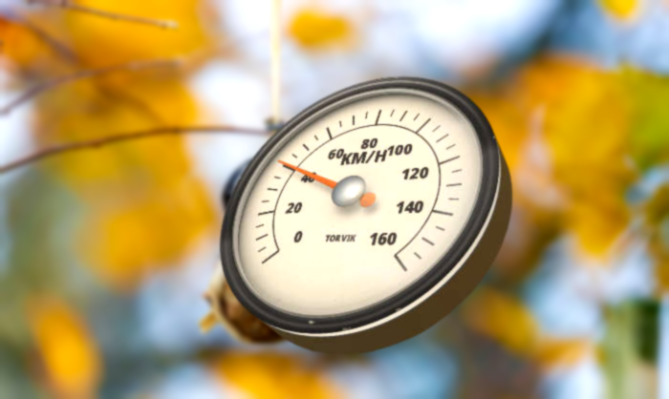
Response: **40** km/h
